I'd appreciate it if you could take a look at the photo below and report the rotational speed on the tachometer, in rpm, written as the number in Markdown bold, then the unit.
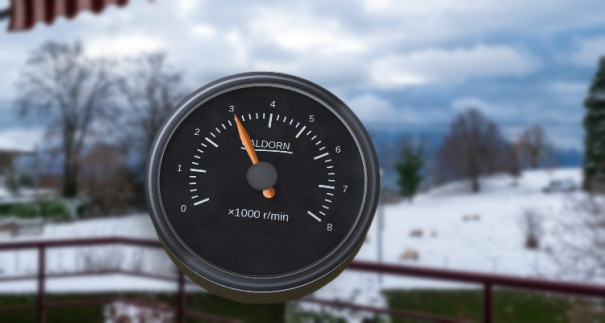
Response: **3000** rpm
